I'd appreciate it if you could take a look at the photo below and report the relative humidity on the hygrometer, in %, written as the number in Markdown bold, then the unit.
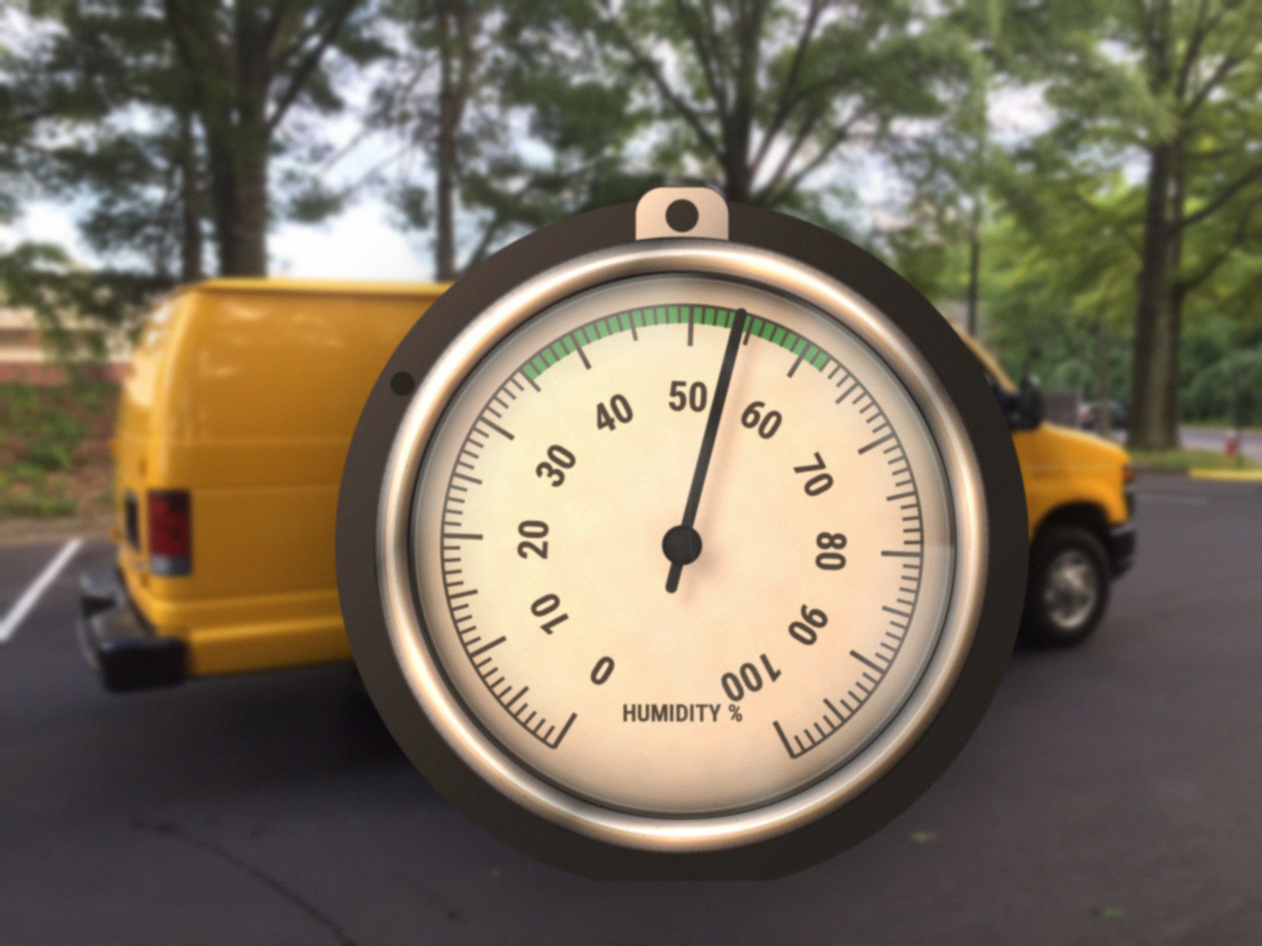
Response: **54** %
